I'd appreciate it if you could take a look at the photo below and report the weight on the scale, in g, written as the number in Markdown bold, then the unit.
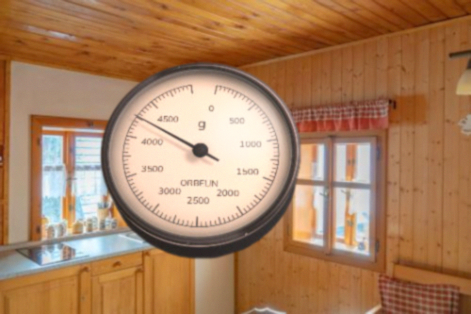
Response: **4250** g
